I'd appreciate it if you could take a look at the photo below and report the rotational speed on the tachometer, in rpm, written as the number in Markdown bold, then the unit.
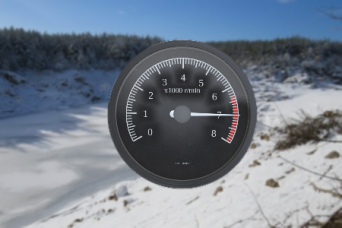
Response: **7000** rpm
